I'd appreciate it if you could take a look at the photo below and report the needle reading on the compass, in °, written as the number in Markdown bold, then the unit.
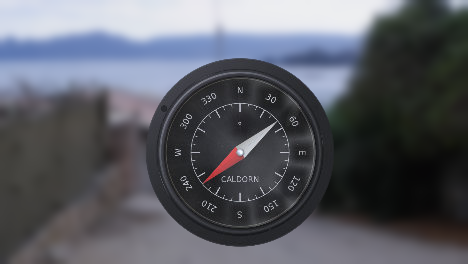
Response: **230** °
